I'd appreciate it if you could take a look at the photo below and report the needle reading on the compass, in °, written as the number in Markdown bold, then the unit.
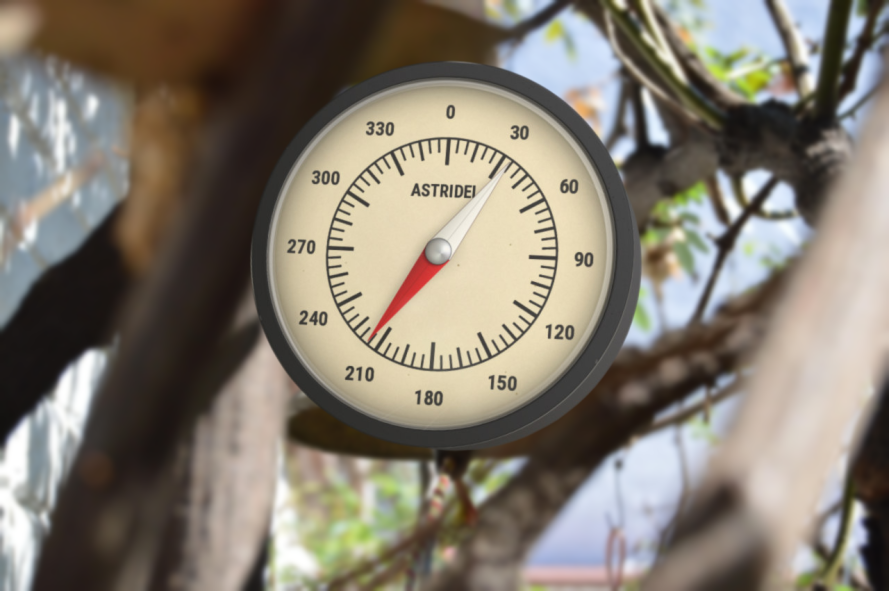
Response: **215** °
